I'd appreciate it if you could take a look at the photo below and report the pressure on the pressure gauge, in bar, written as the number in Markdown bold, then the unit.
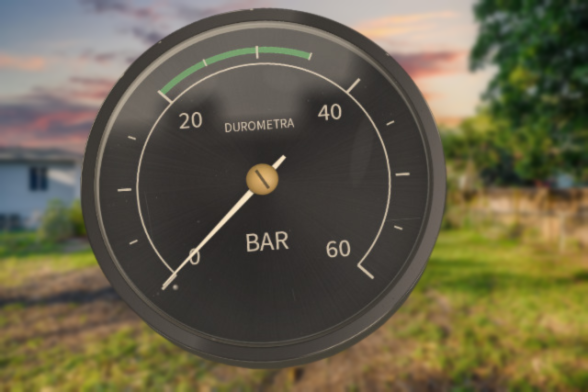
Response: **0** bar
